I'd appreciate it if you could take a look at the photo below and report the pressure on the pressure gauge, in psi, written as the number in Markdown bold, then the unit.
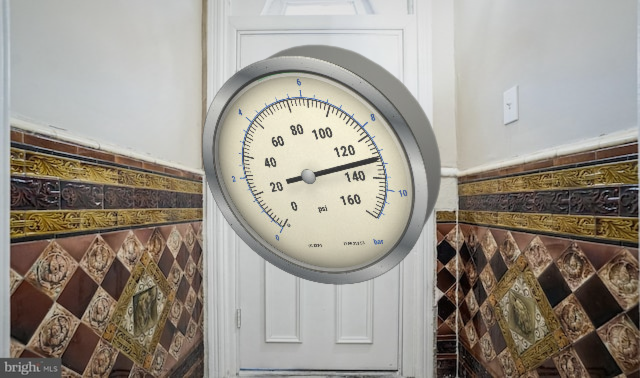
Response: **130** psi
